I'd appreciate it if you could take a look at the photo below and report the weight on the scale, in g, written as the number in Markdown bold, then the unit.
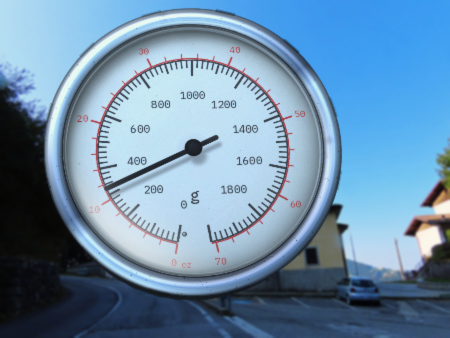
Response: **320** g
